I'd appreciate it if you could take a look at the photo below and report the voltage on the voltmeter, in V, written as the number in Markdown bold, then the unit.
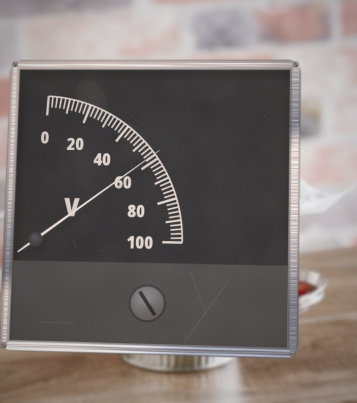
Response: **58** V
